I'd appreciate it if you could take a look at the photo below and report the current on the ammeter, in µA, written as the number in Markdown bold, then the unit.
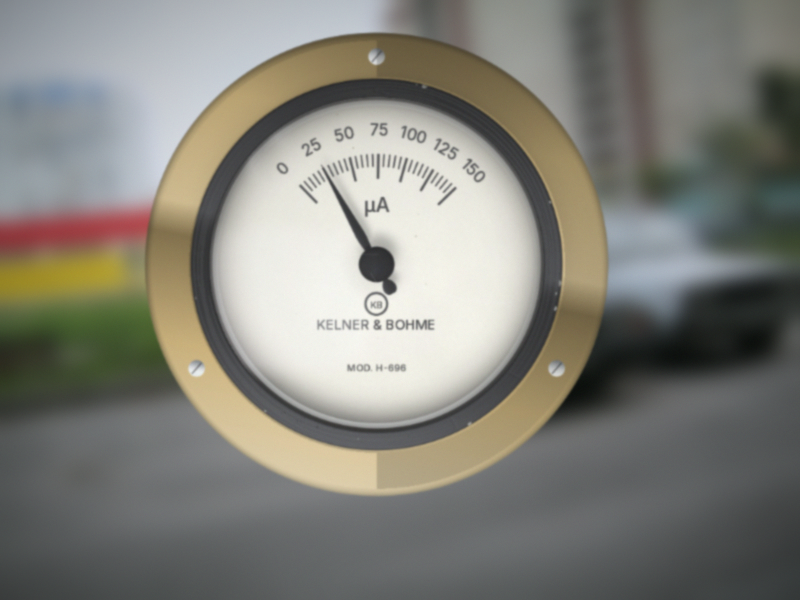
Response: **25** µA
